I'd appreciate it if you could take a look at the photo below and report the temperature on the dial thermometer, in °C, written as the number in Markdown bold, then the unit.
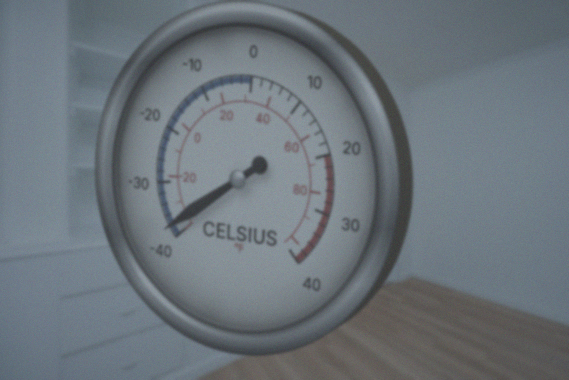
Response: **-38** °C
